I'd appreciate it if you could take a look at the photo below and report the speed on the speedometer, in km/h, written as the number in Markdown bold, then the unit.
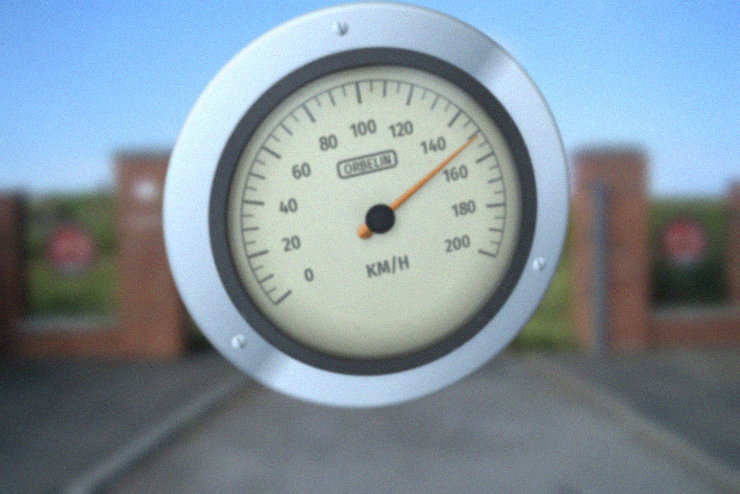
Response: **150** km/h
